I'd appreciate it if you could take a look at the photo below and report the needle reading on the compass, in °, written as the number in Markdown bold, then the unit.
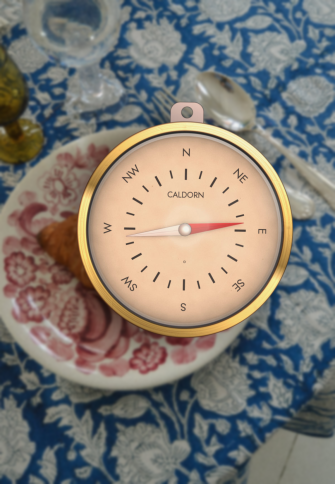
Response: **82.5** °
